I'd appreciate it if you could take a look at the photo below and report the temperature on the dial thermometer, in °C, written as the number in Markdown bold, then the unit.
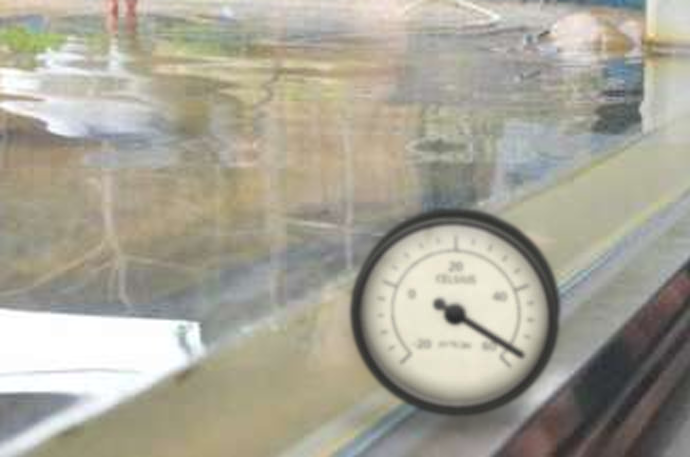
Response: **56** °C
